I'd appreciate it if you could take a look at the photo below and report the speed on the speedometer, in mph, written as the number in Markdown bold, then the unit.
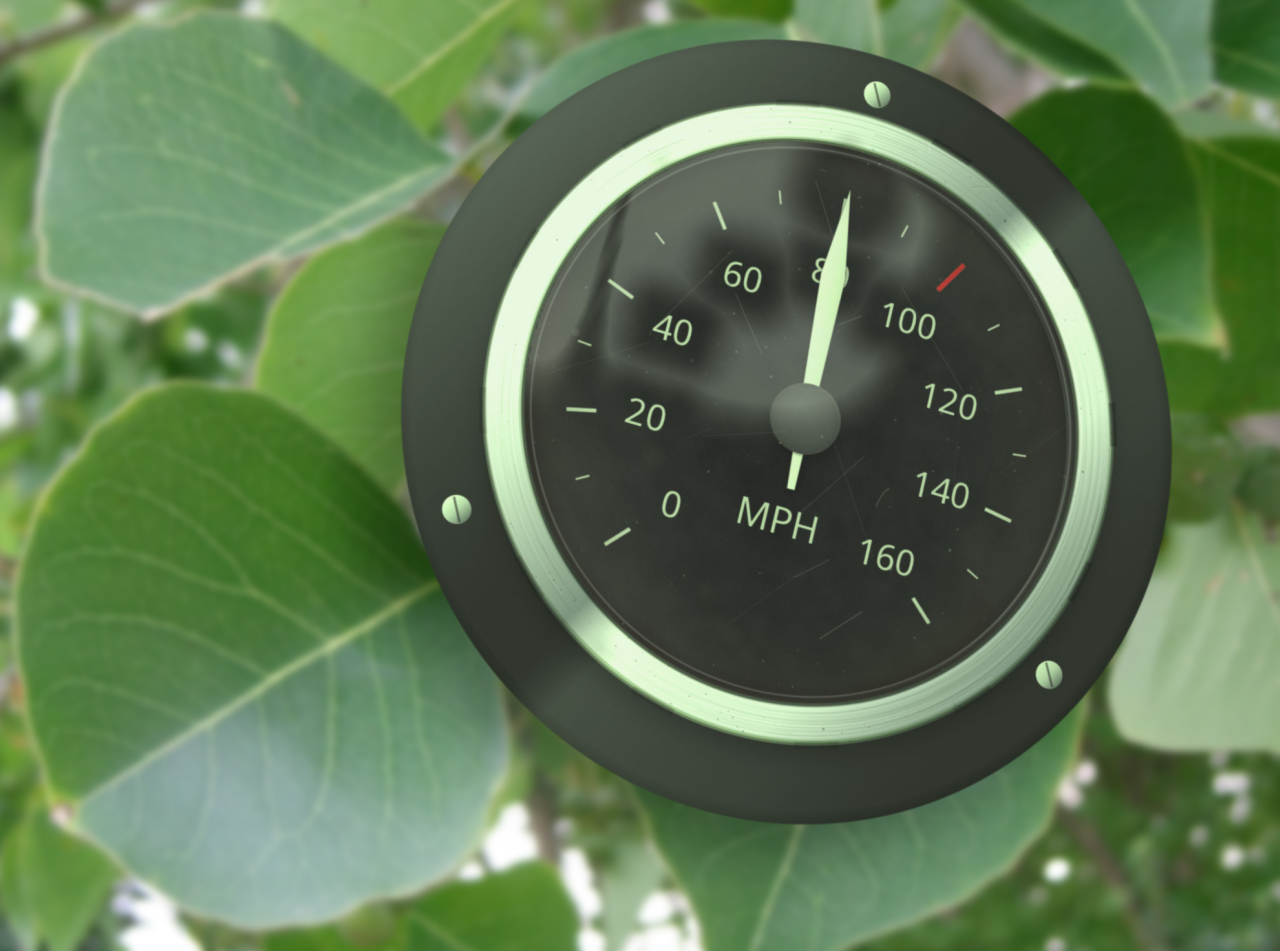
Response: **80** mph
